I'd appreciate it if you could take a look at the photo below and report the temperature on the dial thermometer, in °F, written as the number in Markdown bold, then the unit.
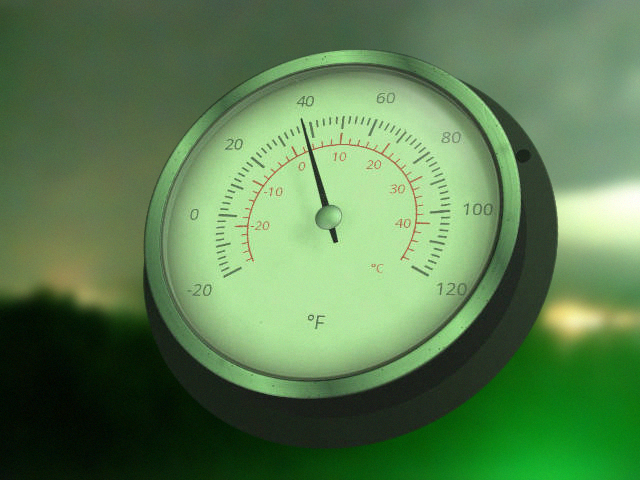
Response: **38** °F
